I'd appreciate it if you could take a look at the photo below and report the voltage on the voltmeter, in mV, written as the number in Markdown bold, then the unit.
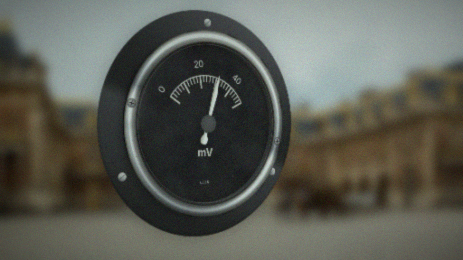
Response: **30** mV
